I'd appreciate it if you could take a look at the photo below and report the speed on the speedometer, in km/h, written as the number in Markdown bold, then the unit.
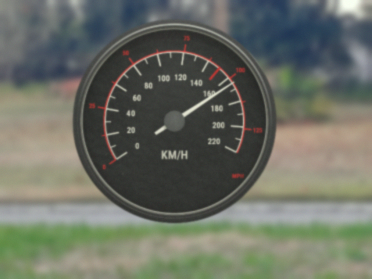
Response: **165** km/h
